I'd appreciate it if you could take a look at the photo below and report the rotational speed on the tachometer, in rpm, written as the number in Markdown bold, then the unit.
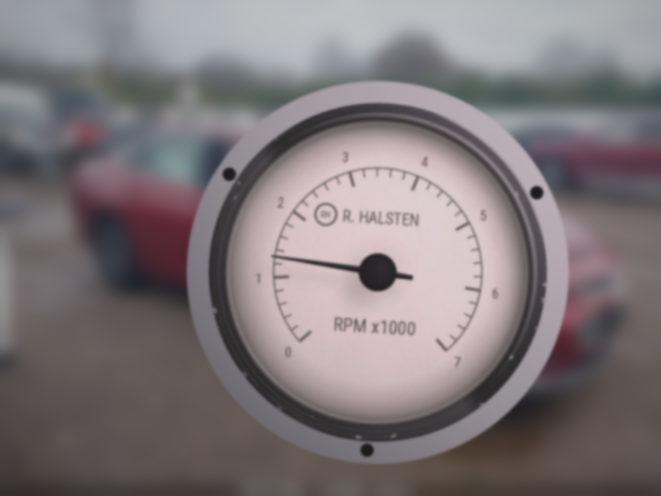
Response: **1300** rpm
